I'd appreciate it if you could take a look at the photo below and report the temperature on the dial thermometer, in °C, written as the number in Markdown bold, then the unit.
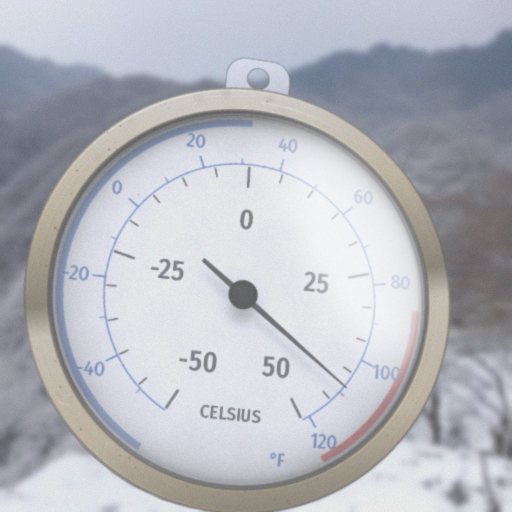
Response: **42.5** °C
